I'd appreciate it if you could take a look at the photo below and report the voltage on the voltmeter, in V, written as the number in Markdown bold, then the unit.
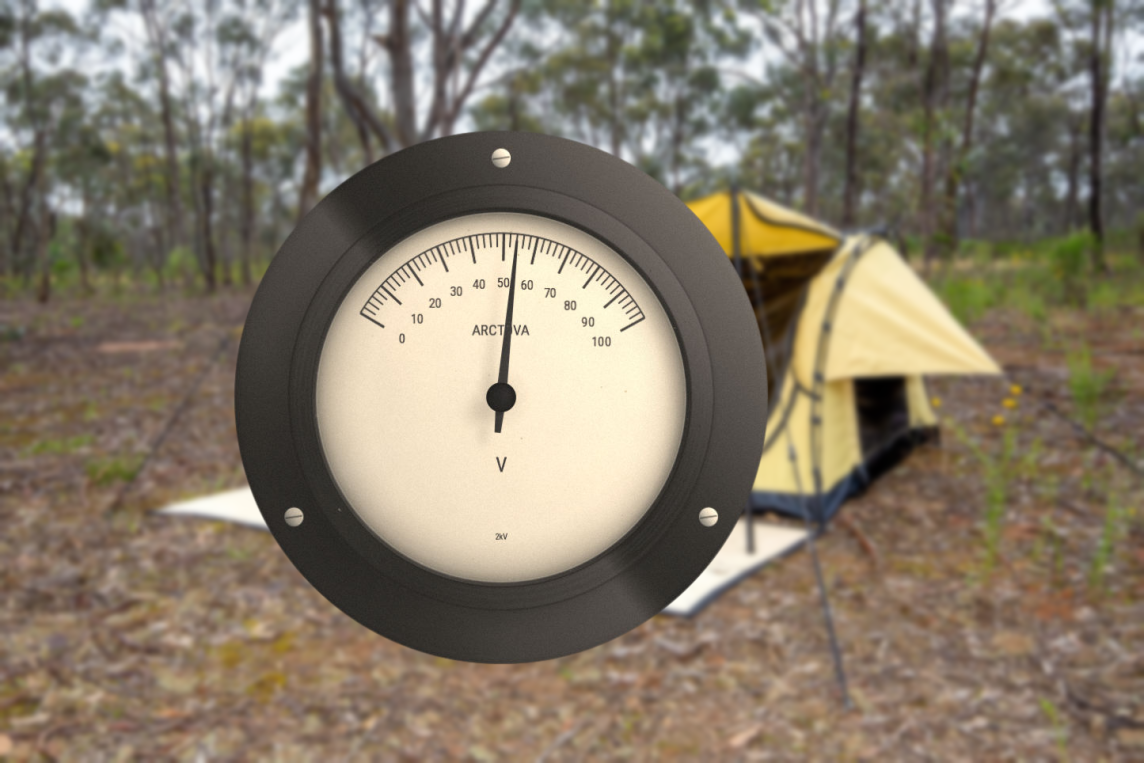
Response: **54** V
